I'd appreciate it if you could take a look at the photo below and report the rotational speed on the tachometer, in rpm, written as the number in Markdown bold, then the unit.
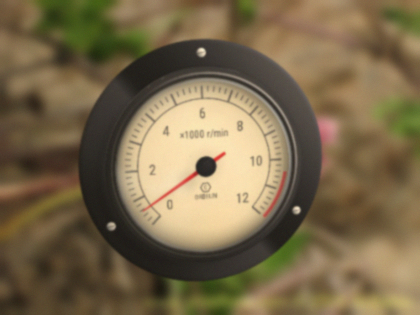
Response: **600** rpm
